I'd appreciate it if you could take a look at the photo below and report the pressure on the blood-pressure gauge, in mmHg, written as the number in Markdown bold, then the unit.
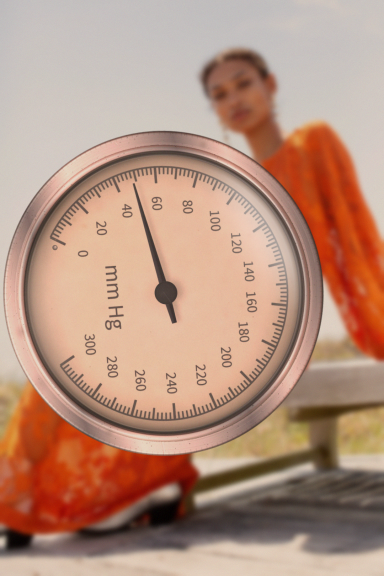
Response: **48** mmHg
